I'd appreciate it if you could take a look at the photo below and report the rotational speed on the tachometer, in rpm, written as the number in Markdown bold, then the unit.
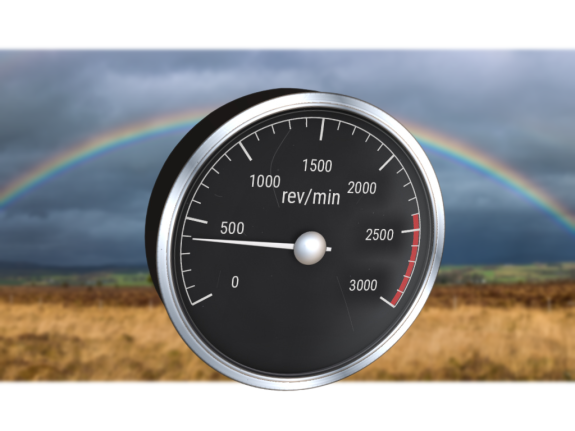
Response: **400** rpm
